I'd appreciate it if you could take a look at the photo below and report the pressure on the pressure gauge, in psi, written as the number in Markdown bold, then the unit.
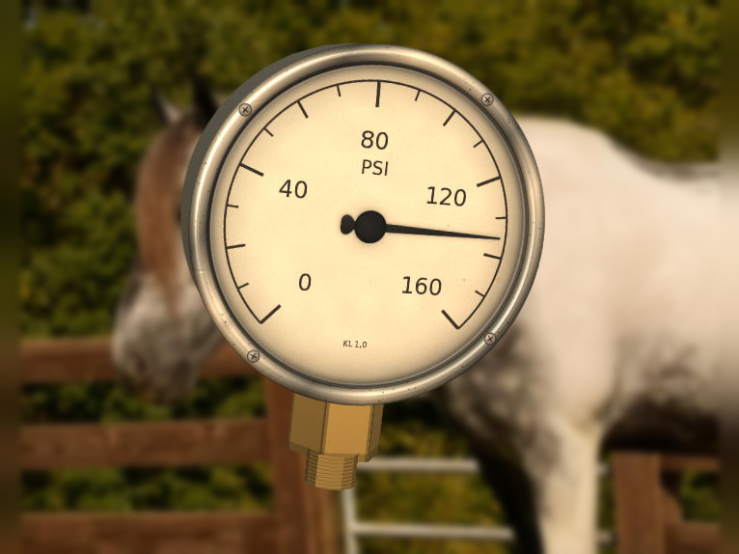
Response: **135** psi
